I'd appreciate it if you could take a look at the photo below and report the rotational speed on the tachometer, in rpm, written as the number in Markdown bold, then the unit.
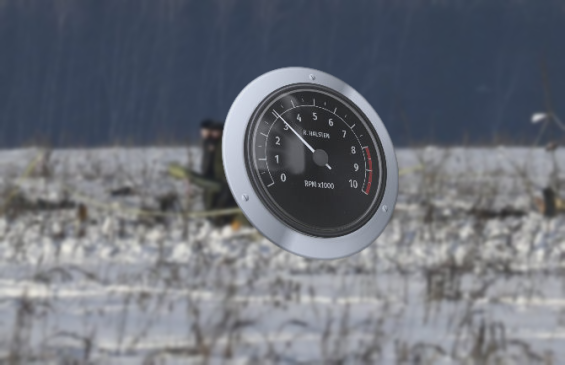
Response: **3000** rpm
